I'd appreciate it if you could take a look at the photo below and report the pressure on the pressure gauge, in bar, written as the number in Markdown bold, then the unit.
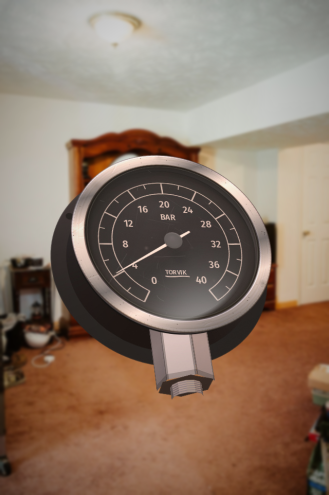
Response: **4** bar
